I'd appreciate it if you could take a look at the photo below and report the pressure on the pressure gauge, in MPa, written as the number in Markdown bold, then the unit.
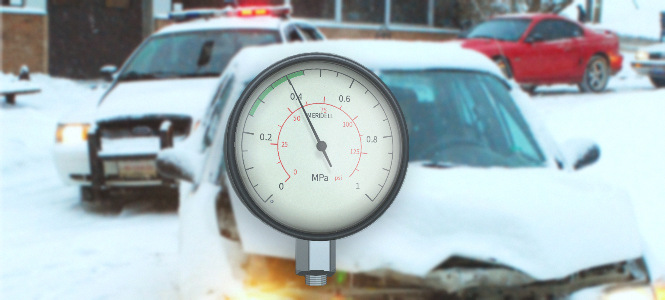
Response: **0.4** MPa
